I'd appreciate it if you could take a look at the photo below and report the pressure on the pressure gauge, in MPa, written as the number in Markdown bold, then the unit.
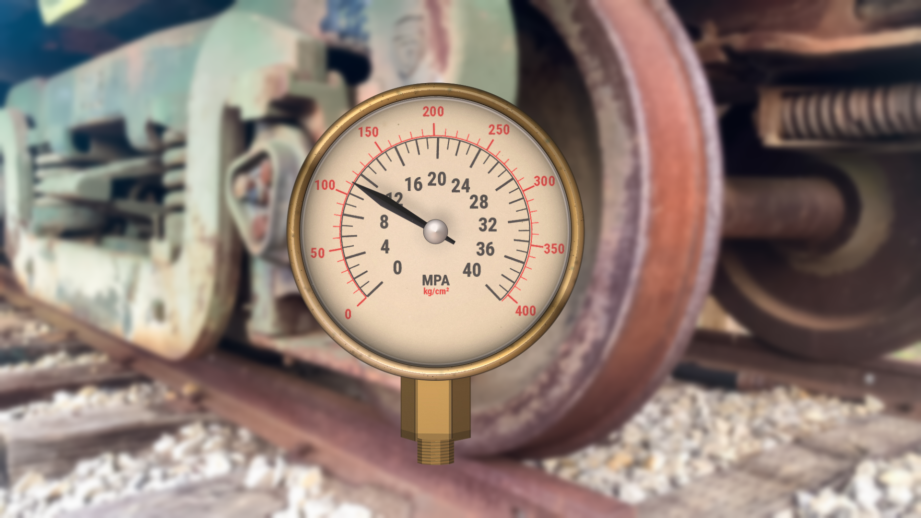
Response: **11** MPa
